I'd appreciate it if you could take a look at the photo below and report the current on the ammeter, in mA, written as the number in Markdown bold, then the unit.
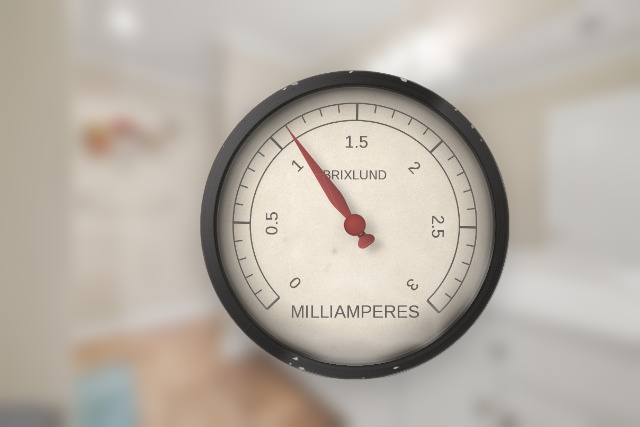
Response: **1.1** mA
